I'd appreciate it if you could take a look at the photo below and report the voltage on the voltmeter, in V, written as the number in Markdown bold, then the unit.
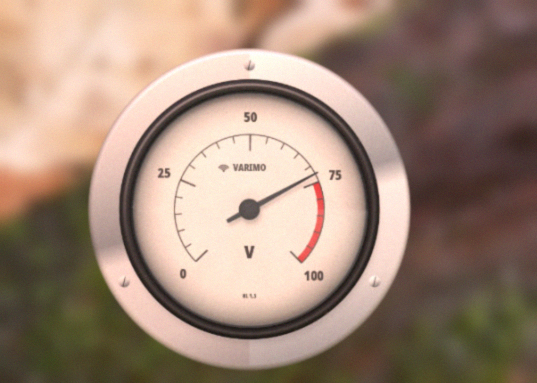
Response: **72.5** V
